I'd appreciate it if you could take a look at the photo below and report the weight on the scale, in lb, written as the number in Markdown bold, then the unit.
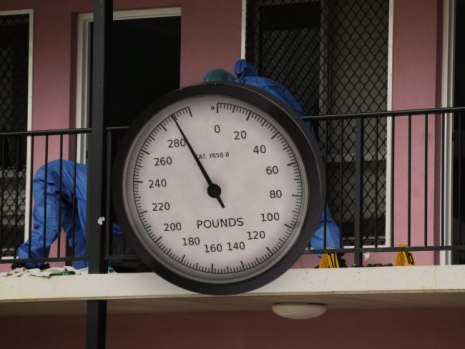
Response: **290** lb
